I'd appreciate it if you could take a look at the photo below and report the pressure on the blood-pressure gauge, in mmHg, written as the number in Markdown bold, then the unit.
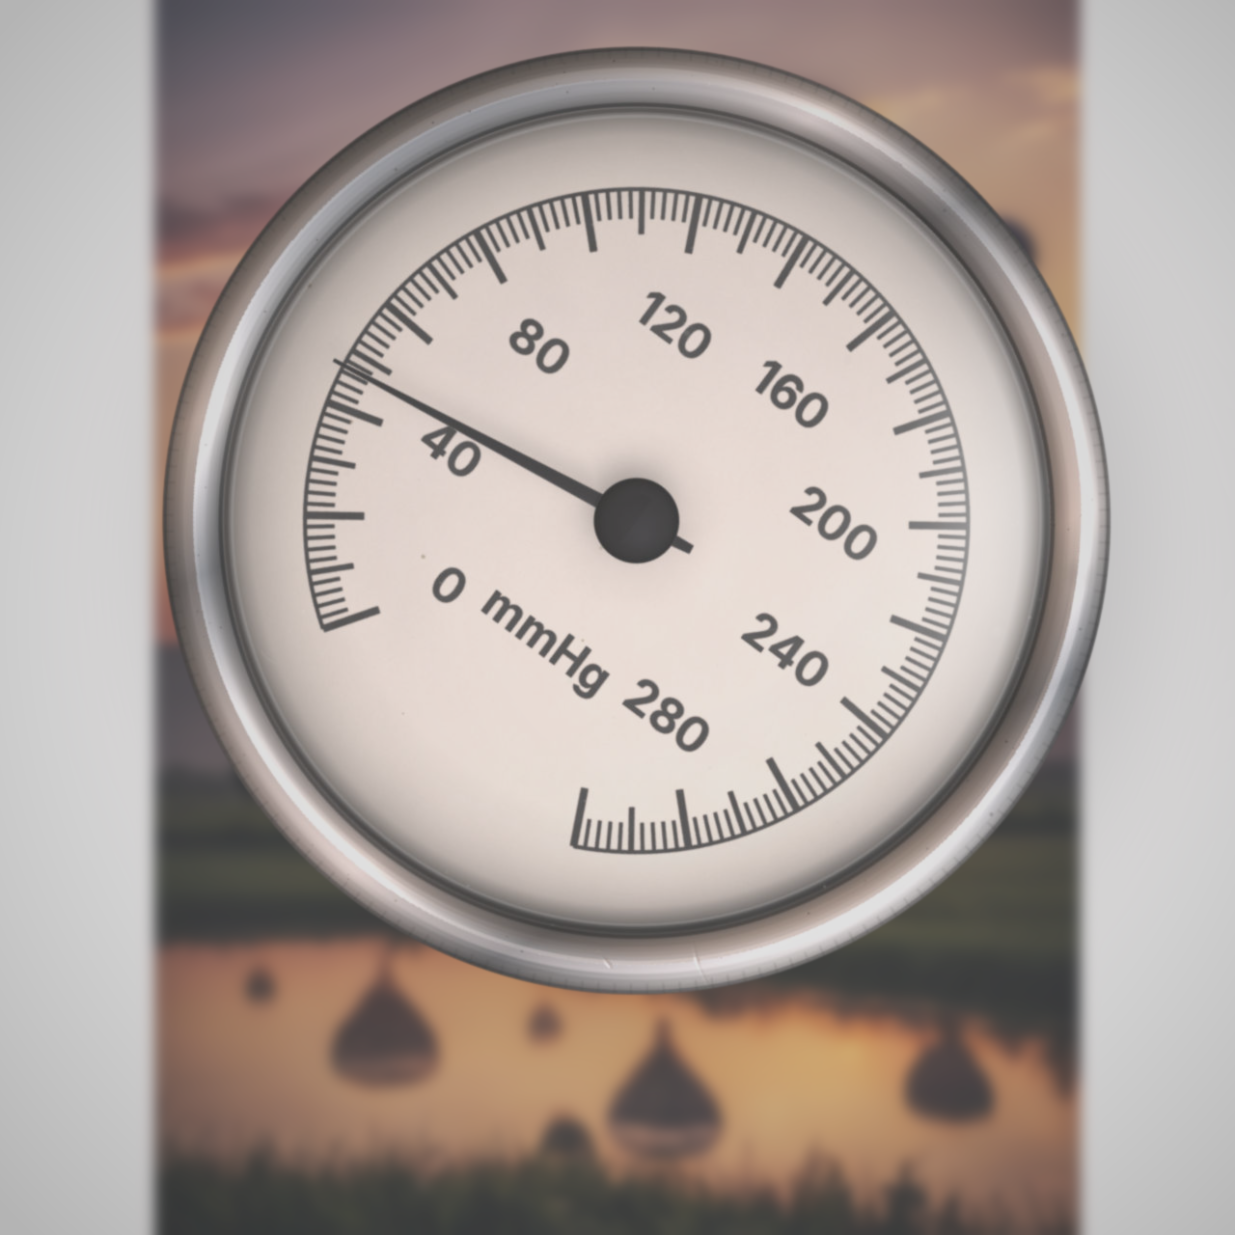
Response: **47** mmHg
